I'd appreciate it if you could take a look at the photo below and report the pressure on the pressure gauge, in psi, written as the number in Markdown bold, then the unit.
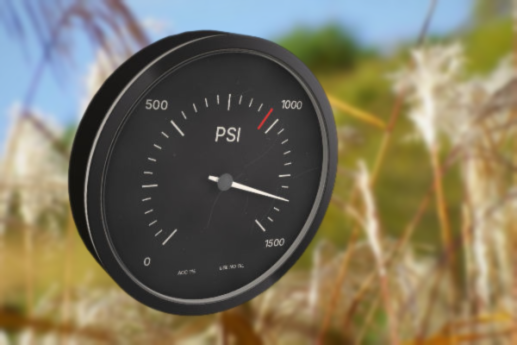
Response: **1350** psi
